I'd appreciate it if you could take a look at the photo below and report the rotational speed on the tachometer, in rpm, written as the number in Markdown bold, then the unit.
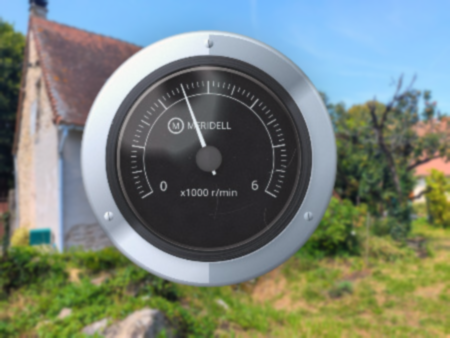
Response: **2500** rpm
